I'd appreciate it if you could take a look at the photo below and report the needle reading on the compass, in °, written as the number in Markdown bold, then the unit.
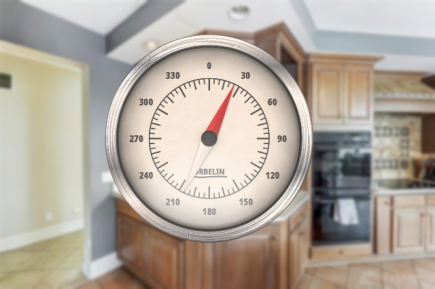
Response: **25** °
